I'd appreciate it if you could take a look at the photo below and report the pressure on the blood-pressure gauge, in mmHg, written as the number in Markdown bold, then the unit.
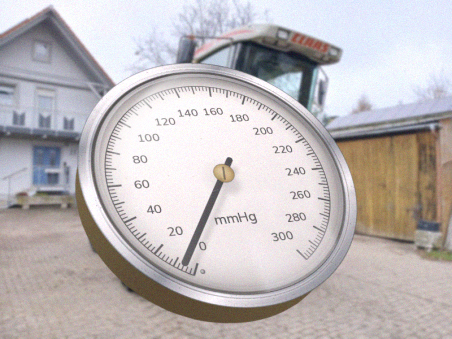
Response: **6** mmHg
